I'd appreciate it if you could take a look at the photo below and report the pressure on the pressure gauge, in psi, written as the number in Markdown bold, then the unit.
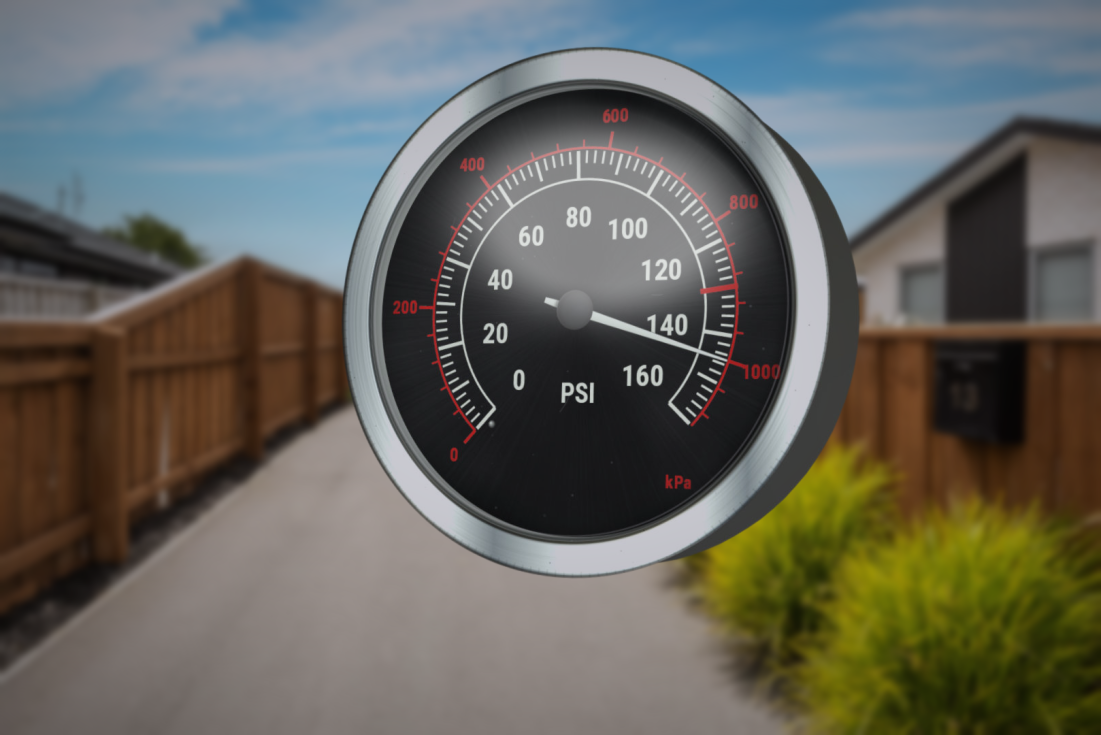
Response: **145** psi
